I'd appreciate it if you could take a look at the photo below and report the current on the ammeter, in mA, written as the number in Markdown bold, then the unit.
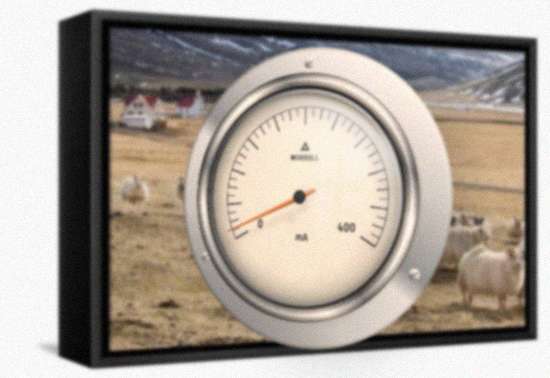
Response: **10** mA
